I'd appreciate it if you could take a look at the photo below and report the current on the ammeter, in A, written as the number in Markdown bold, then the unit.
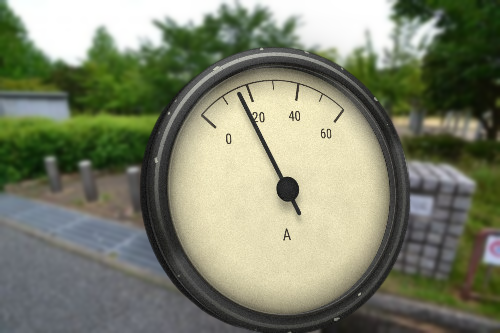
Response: **15** A
